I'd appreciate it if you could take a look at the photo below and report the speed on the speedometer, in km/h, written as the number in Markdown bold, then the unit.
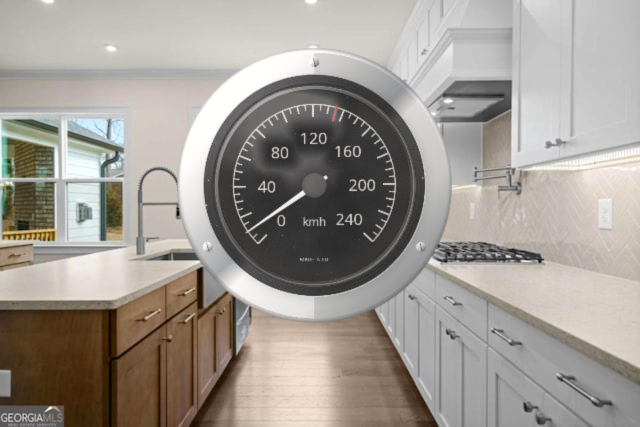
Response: **10** km/h
